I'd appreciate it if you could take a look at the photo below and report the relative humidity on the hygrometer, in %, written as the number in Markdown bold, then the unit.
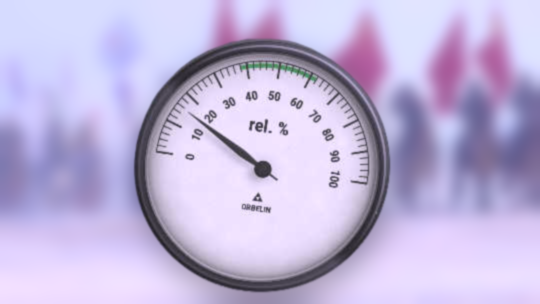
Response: **16** %
